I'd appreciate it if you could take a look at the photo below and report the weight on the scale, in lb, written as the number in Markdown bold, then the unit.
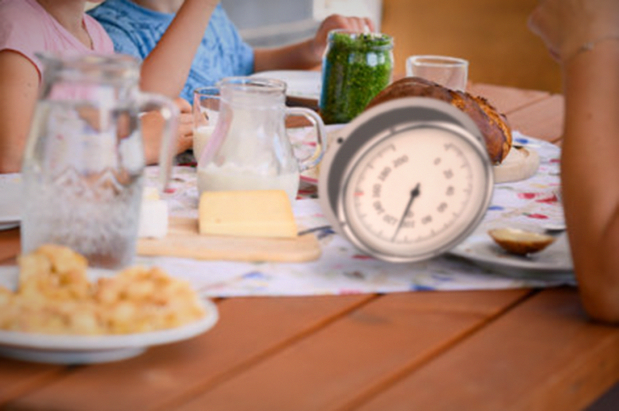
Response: **110** lb
